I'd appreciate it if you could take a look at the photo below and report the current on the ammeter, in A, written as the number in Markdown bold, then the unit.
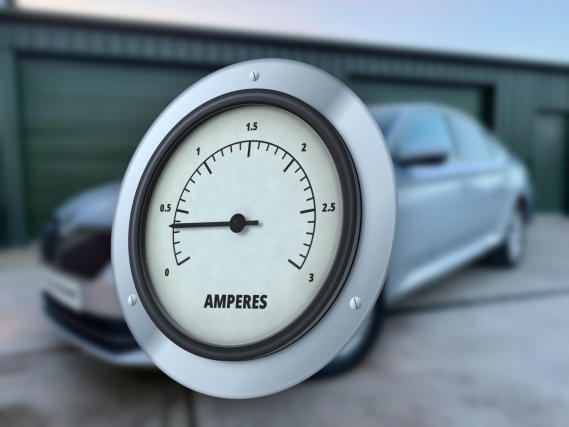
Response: **0.35** A
